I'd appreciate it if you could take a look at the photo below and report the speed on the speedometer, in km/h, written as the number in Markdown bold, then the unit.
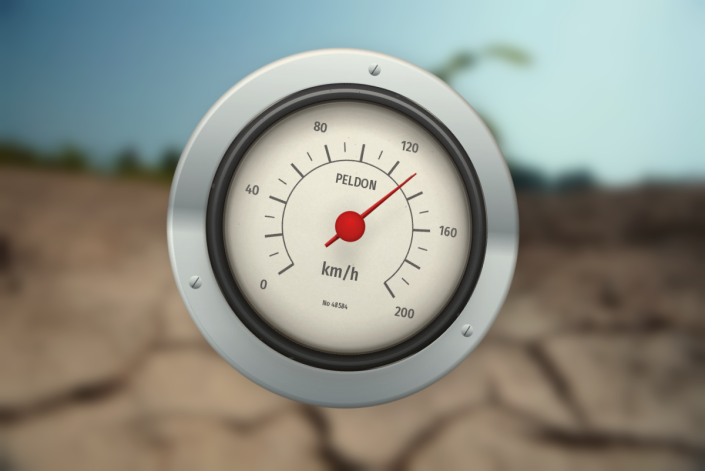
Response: **130** km/h
